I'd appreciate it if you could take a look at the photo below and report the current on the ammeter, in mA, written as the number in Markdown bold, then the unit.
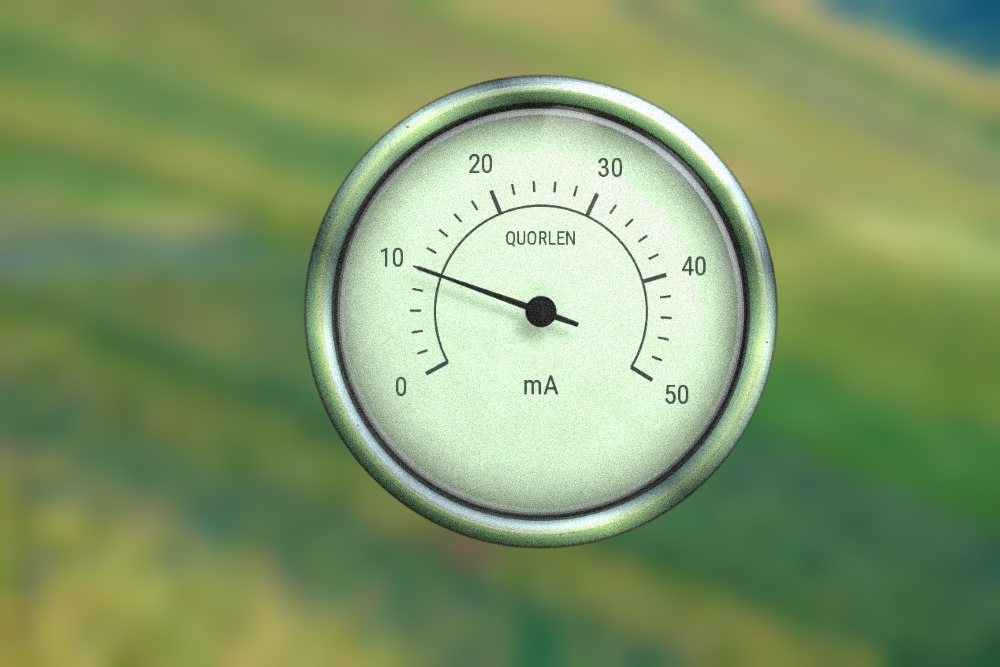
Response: **10** mA
